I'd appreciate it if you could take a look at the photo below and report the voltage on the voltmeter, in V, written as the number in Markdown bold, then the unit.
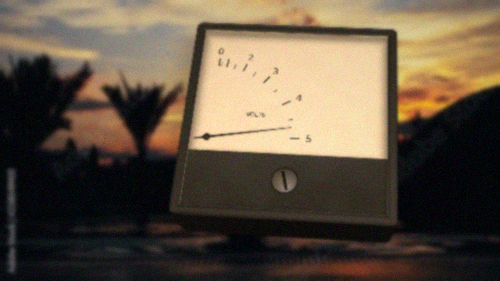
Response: **4.75** V
